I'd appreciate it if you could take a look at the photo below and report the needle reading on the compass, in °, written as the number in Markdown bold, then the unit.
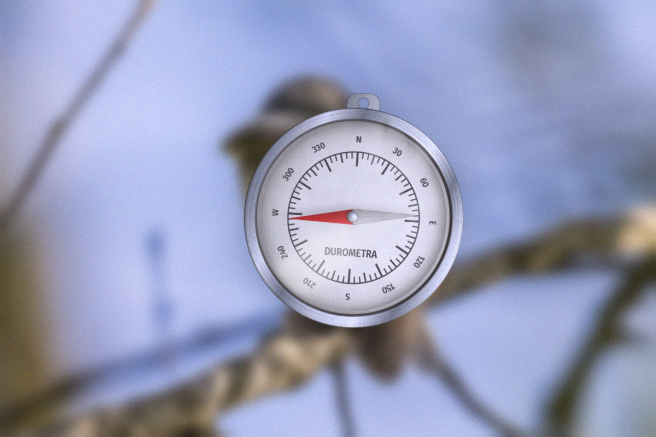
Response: **265** °
